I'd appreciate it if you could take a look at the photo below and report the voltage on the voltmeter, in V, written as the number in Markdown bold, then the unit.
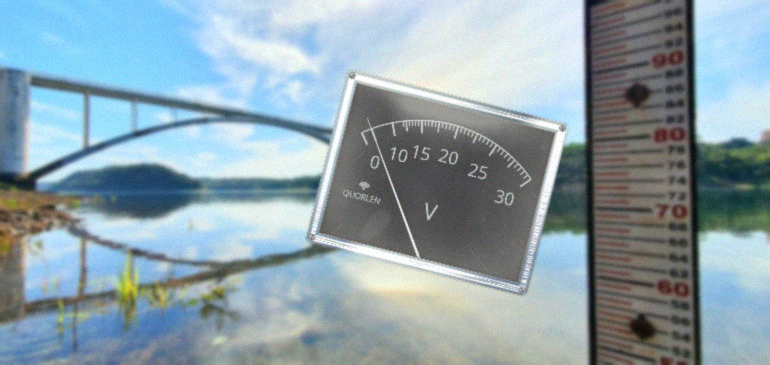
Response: **5** V
